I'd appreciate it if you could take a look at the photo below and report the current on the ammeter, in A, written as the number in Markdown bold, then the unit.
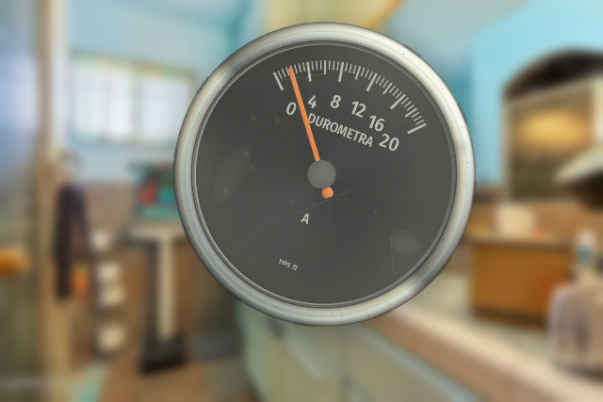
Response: **2** A
